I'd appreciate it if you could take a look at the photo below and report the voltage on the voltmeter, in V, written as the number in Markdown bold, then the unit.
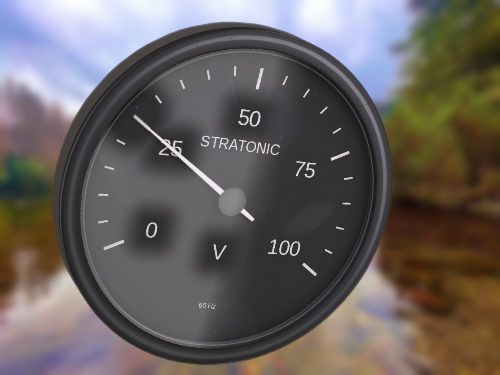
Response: **25** V
